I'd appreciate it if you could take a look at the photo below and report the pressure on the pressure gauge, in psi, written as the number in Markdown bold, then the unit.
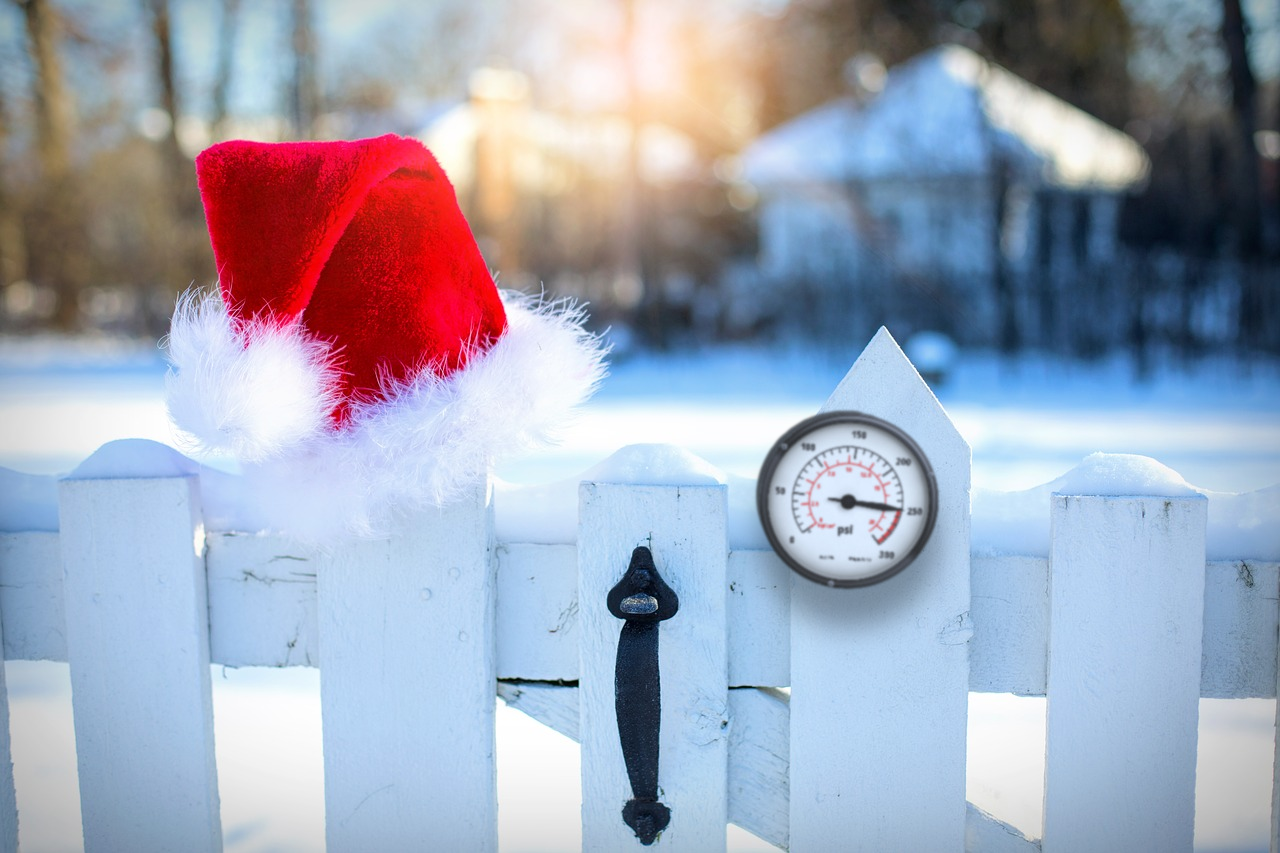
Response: **250** psi
